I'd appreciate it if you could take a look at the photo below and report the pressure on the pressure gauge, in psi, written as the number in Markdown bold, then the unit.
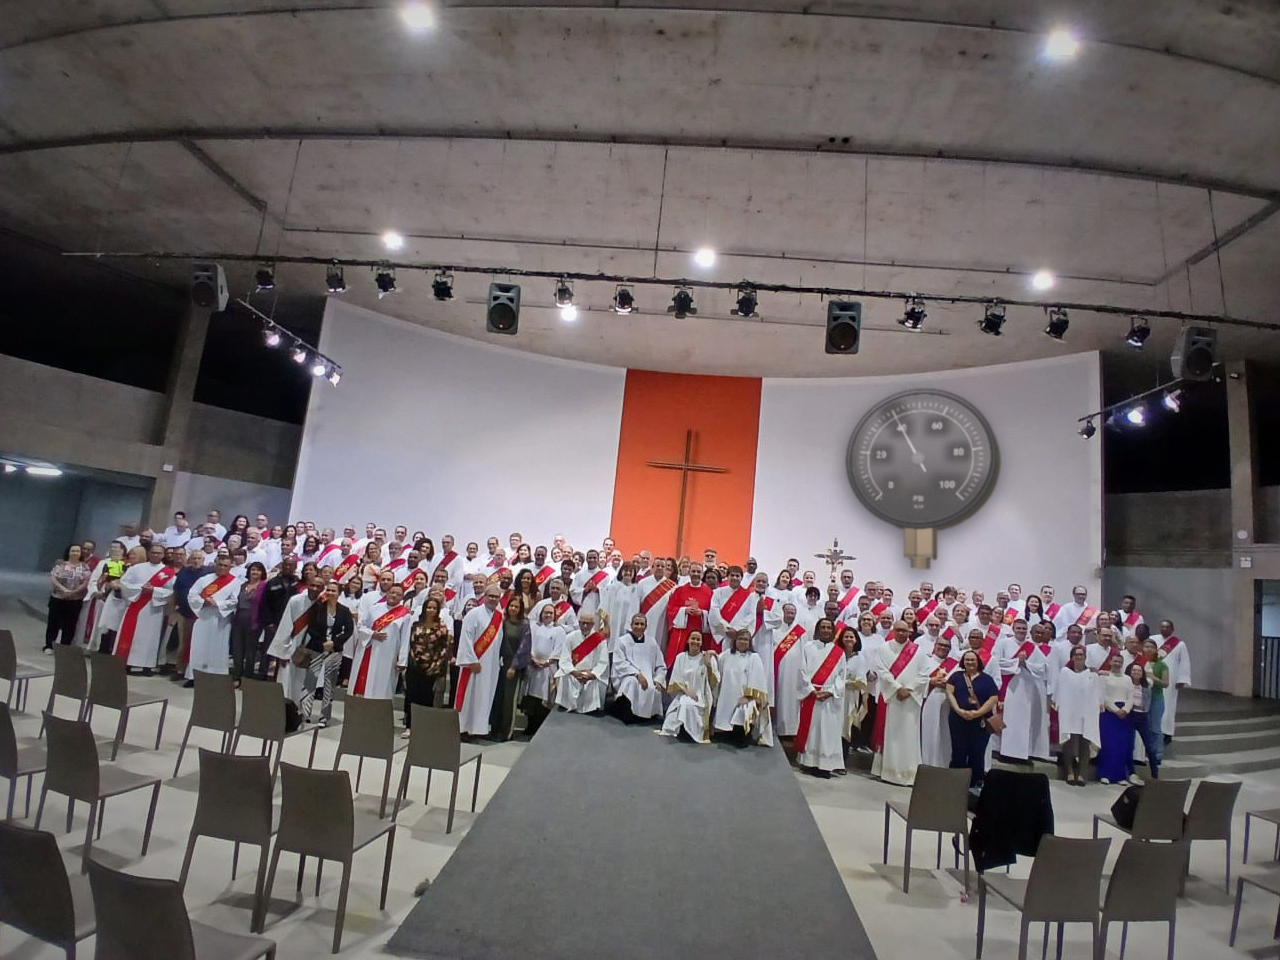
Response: **40** psi
